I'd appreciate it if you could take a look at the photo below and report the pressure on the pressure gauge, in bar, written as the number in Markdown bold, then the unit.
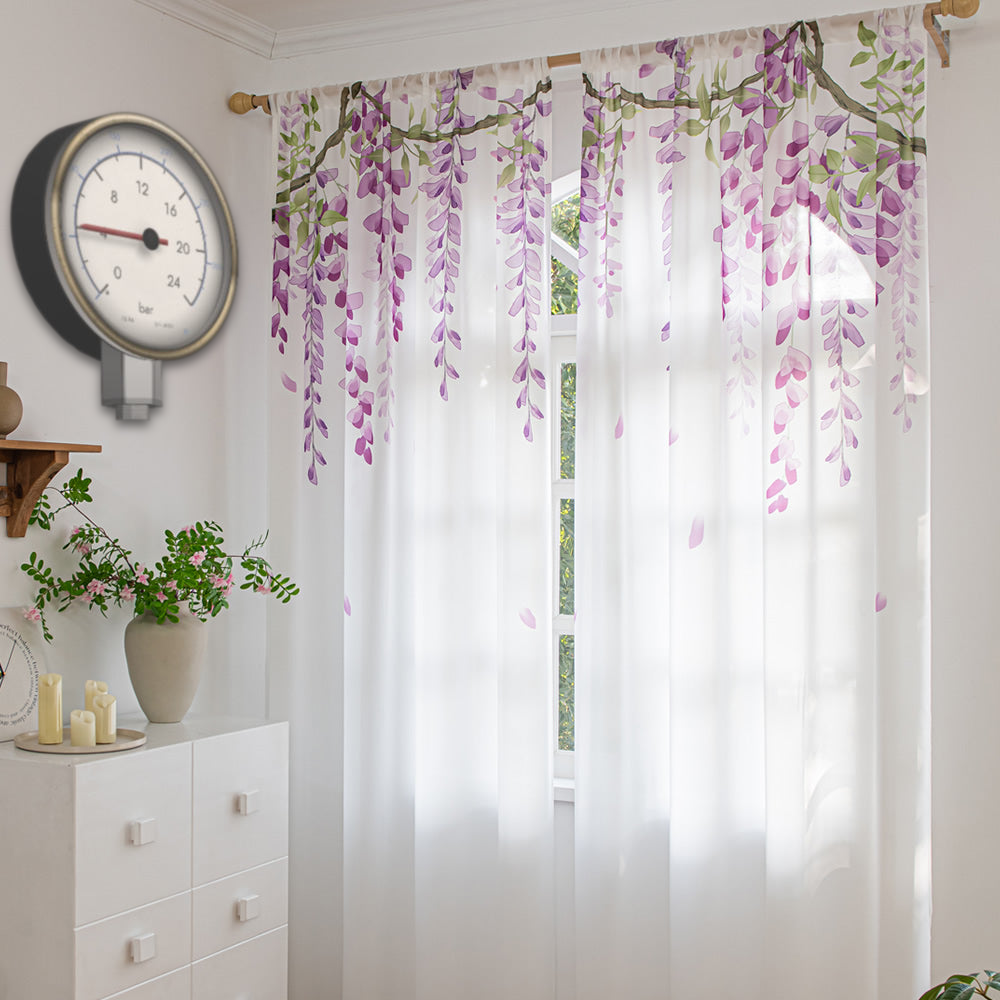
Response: **4** bar
